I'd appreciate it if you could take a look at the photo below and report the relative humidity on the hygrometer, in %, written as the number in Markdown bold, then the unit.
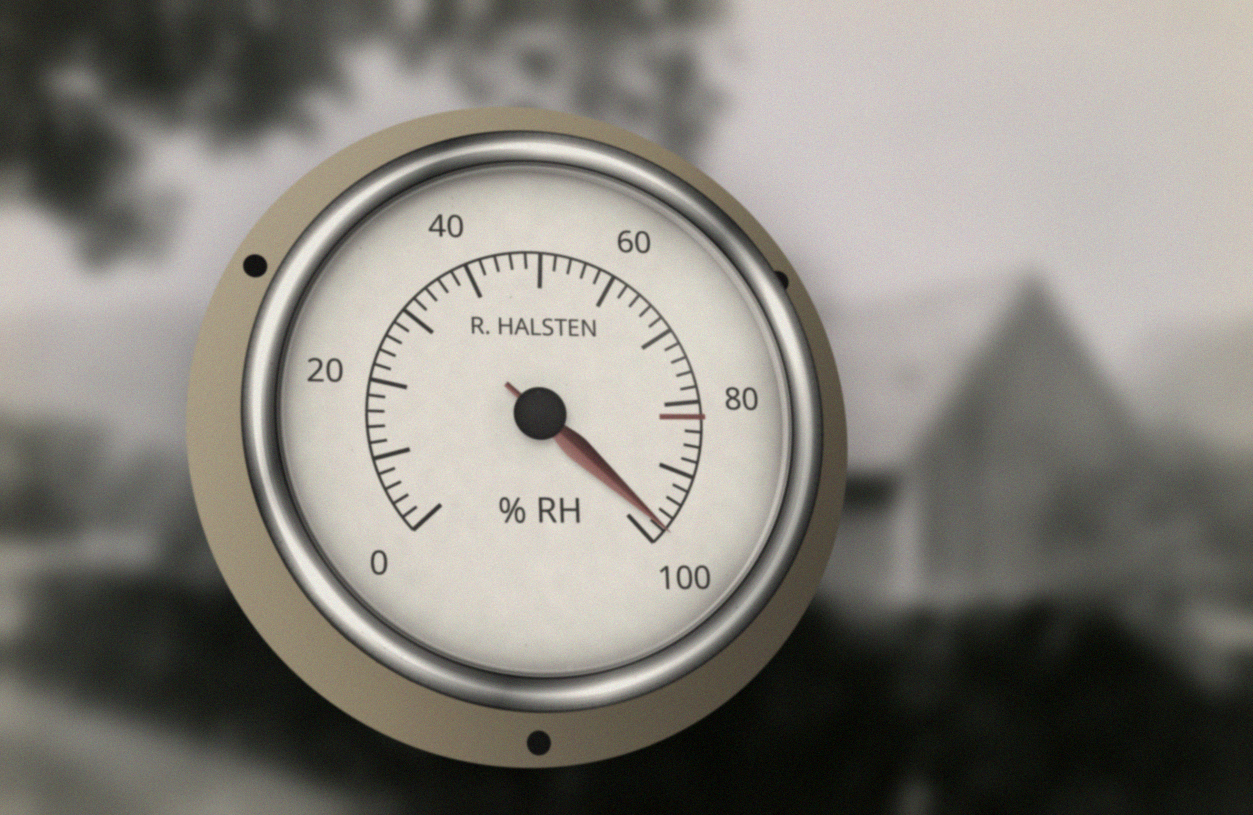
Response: **98** %
